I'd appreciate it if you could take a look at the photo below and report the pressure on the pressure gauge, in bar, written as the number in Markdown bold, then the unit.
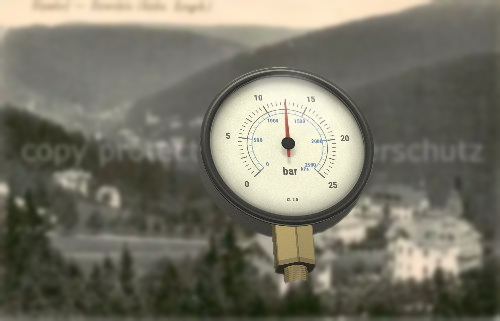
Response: **12.5** bar
